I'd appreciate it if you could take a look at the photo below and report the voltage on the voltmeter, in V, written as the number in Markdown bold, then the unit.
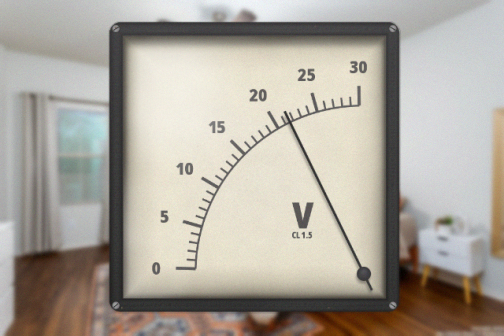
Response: **21.5** V
